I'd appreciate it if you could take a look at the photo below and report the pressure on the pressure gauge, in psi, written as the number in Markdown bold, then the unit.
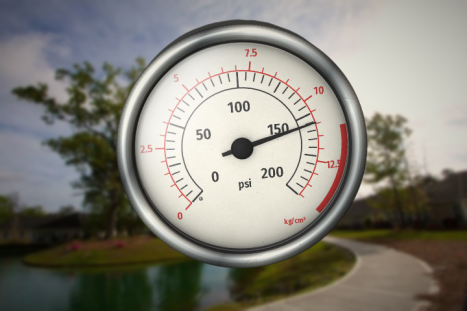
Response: **155** psi
